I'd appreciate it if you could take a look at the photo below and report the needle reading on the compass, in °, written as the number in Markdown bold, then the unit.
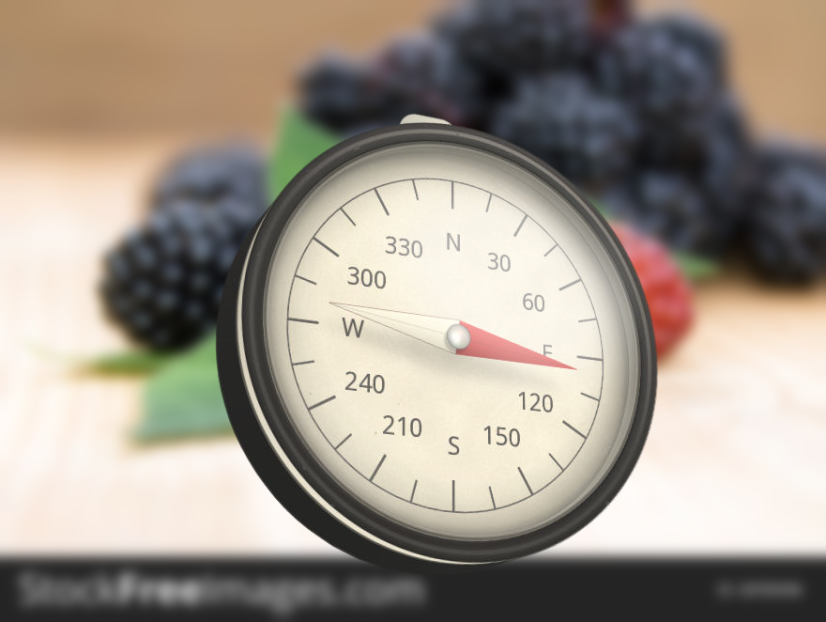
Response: **97.5** °
